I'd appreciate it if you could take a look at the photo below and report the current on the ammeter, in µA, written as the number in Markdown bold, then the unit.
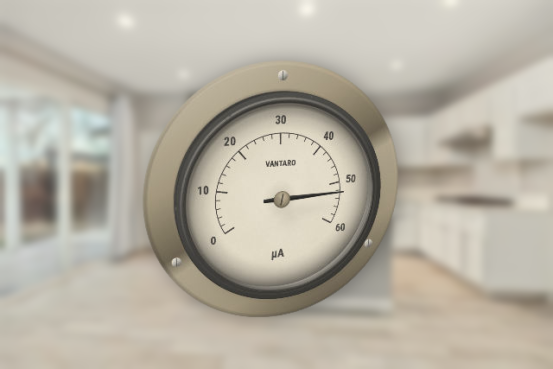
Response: **52** µA
